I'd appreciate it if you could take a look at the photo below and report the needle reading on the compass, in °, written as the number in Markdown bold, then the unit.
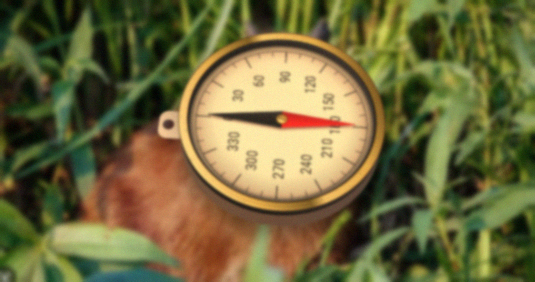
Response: **180** °
